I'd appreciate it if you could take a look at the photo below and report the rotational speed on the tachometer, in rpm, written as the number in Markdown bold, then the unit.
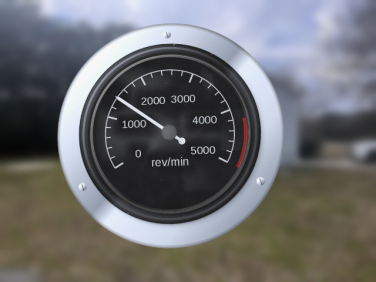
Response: **1400** rpm
